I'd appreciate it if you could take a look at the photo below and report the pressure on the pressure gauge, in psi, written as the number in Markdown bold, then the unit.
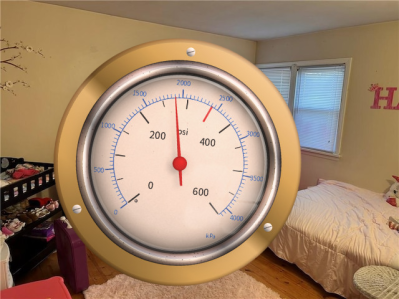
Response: **275** psi
